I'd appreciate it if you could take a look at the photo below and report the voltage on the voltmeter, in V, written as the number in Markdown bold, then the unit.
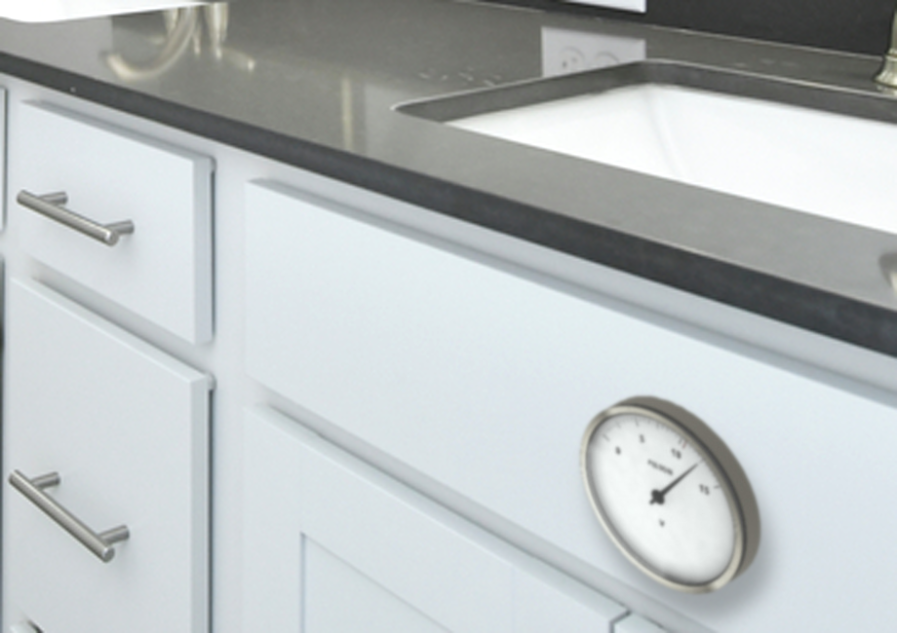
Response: **12.5** V
